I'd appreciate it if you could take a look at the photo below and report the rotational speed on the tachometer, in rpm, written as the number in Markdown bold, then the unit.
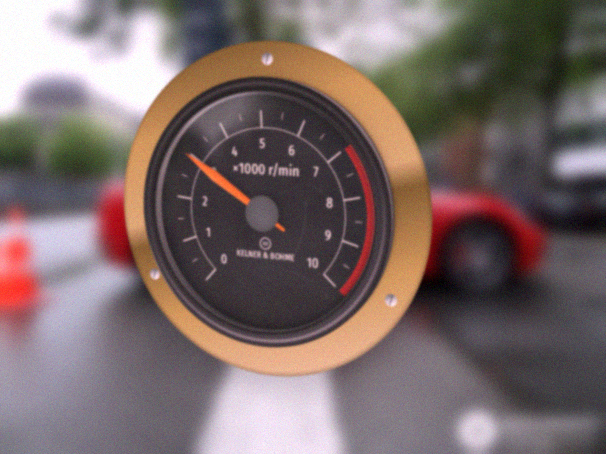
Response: **3000** rpm
